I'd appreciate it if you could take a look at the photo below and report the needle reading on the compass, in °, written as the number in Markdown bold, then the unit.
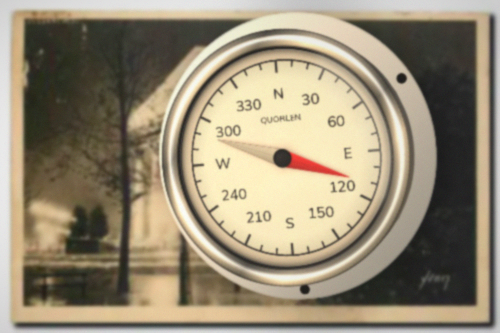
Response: **110** °
